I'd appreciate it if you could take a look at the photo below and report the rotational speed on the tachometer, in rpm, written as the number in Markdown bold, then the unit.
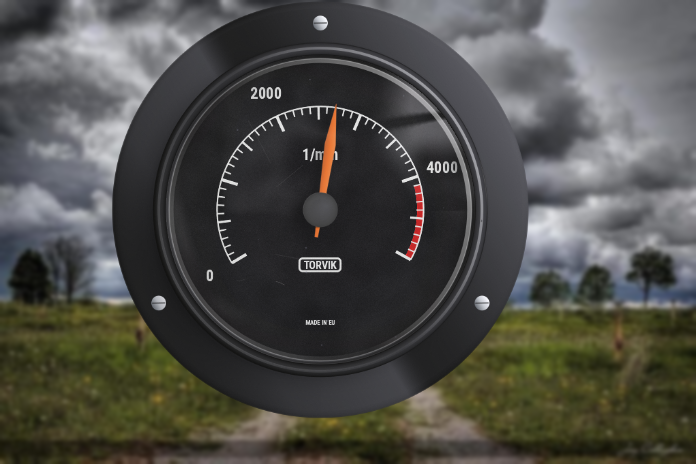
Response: **2700** rpm
